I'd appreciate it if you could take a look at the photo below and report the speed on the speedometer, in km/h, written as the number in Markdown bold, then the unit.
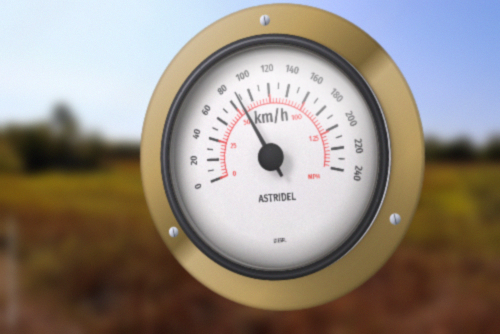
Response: **90** km/h
